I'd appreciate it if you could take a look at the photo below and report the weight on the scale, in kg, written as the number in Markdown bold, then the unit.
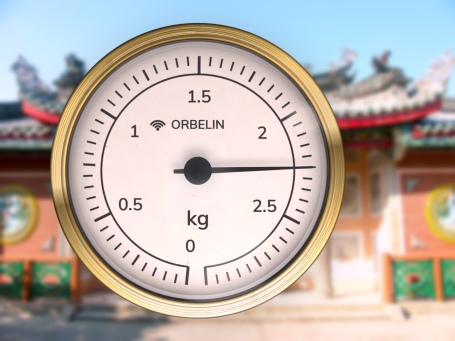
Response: **2.25** kg
